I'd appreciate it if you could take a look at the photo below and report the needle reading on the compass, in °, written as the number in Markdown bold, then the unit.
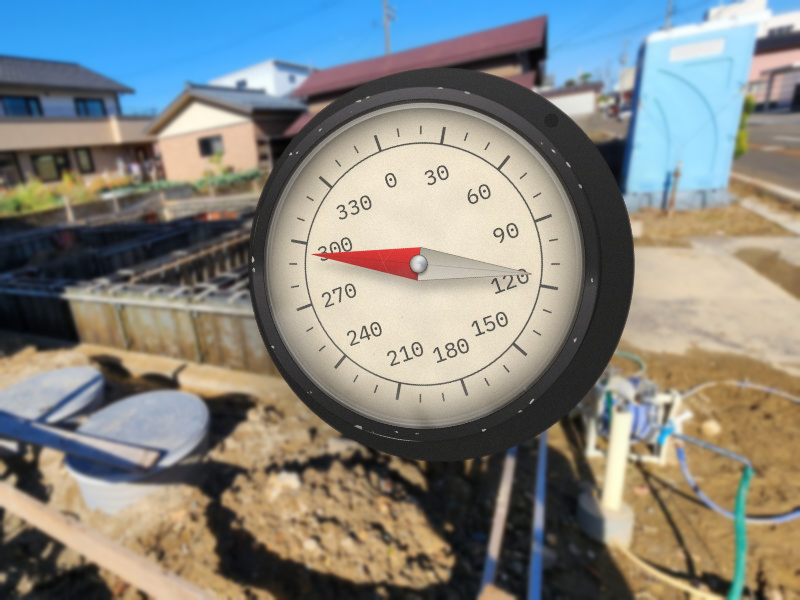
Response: **295** °
